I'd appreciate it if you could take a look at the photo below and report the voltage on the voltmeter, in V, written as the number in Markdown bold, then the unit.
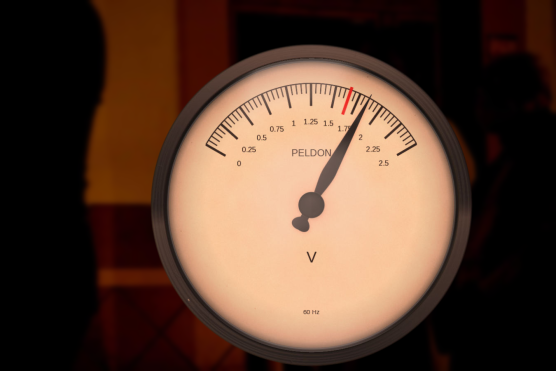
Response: **1.85** V
